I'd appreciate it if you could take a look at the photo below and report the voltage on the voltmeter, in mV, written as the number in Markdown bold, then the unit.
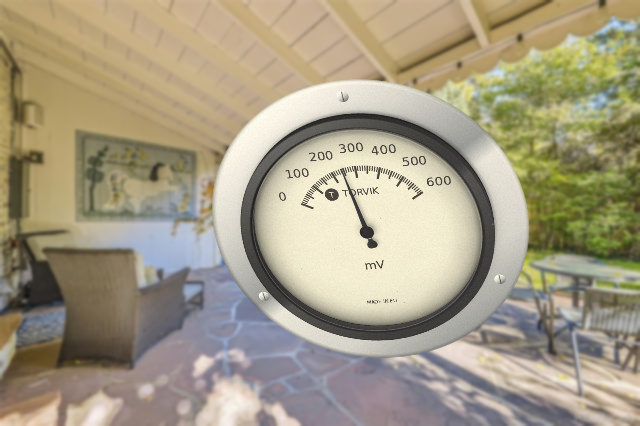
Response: **250** mV
